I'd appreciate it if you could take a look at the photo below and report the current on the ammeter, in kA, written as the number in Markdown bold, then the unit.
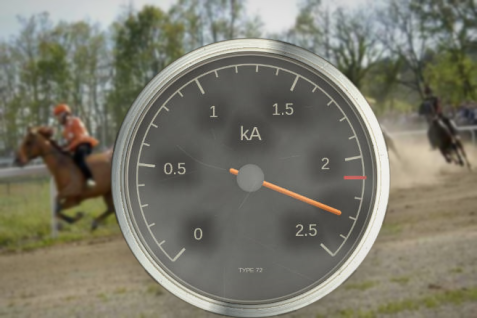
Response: **2.3** kA
